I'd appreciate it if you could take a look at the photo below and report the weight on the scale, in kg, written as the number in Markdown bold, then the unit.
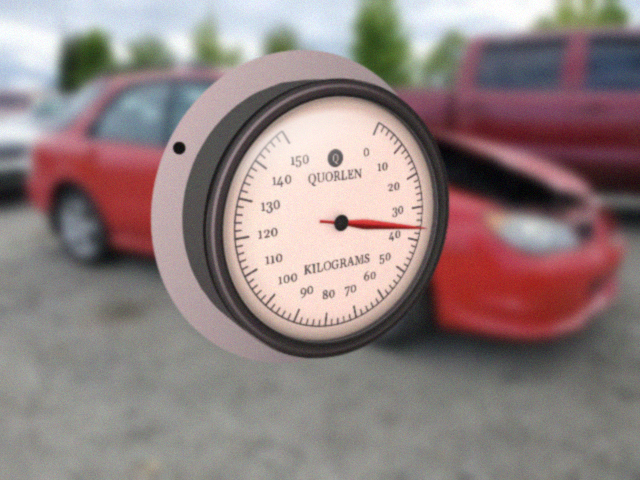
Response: **36** kg
